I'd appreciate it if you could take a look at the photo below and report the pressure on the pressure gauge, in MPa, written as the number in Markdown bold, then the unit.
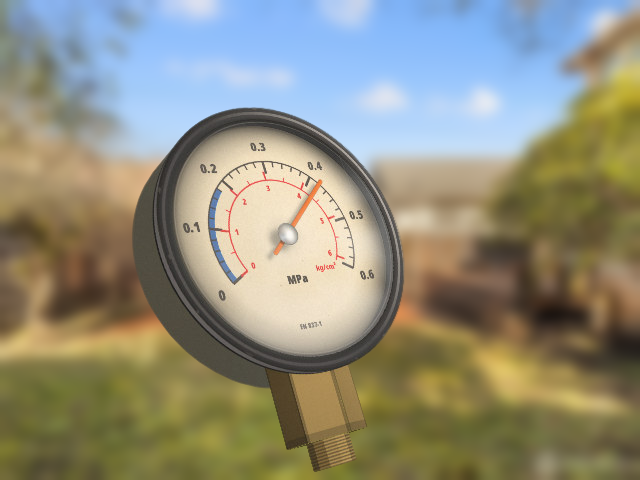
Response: **0.42** MPa
